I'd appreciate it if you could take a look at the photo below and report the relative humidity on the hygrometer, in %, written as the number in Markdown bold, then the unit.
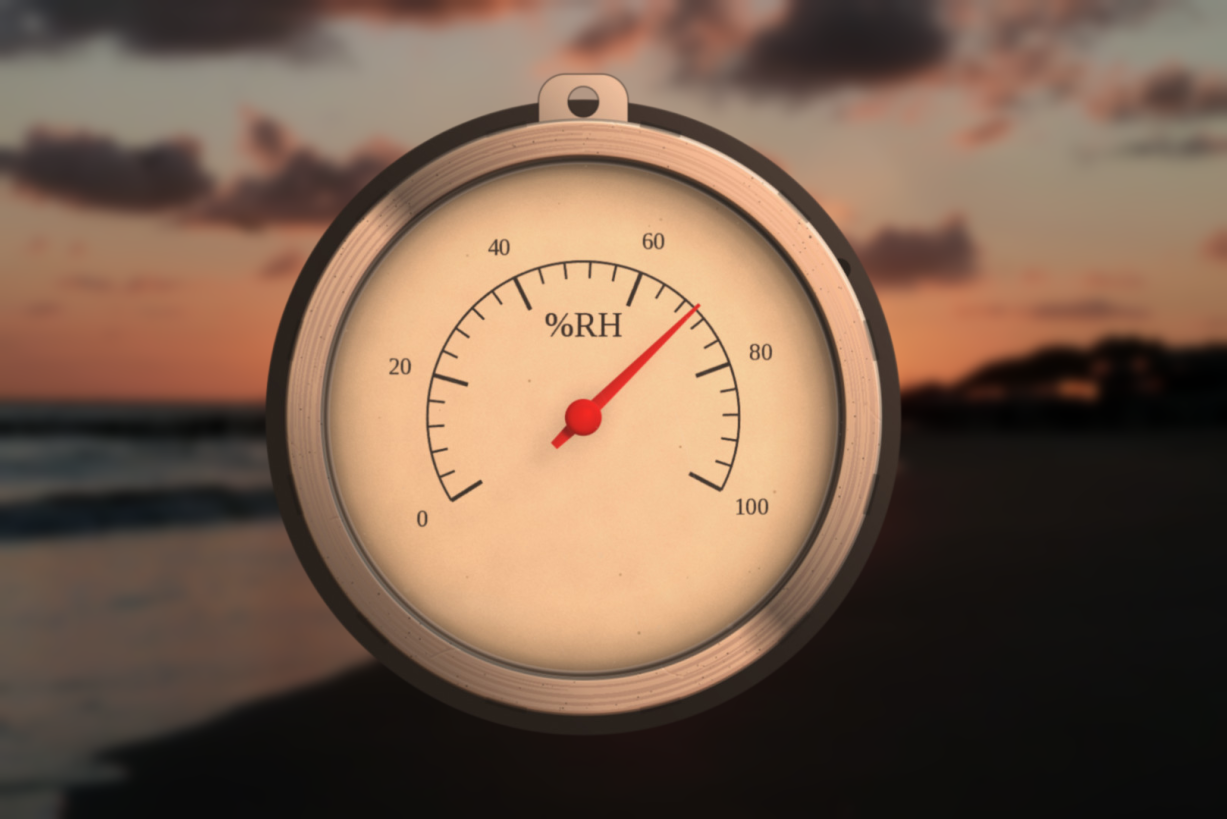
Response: **70** %
